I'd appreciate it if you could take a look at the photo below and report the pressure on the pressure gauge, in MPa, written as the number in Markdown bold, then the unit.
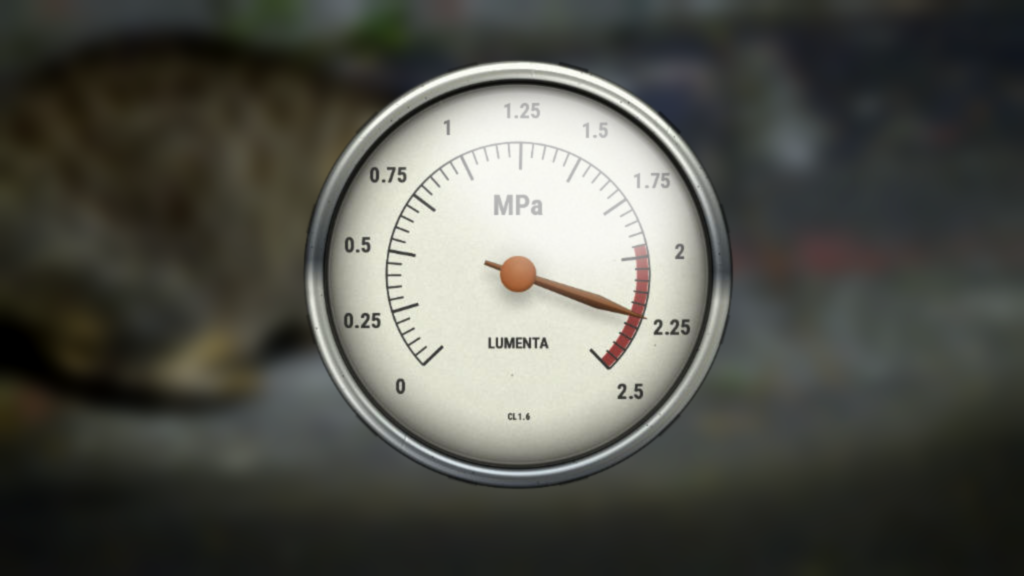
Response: **2.25** MPa
